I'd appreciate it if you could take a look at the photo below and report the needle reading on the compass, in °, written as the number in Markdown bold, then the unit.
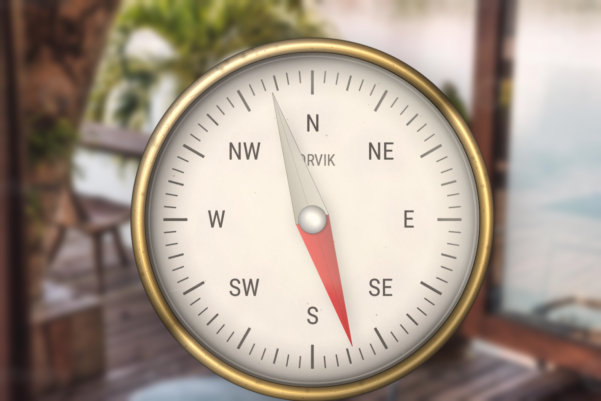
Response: **162.5** °
